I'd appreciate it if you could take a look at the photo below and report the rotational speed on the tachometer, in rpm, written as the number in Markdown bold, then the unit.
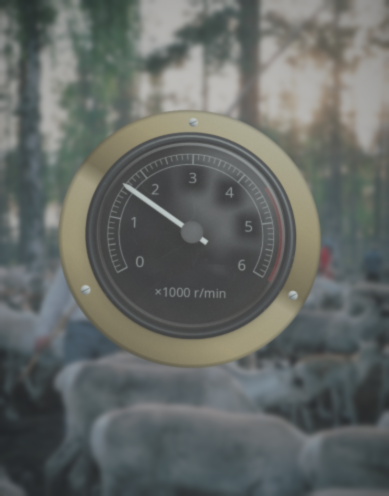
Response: **1600** rpm
